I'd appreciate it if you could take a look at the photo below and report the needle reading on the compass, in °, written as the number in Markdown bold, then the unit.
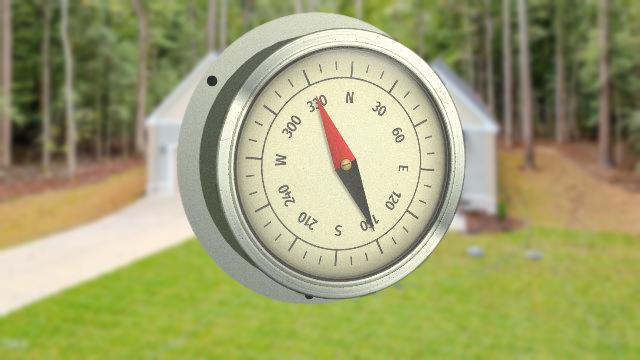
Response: **330** °
